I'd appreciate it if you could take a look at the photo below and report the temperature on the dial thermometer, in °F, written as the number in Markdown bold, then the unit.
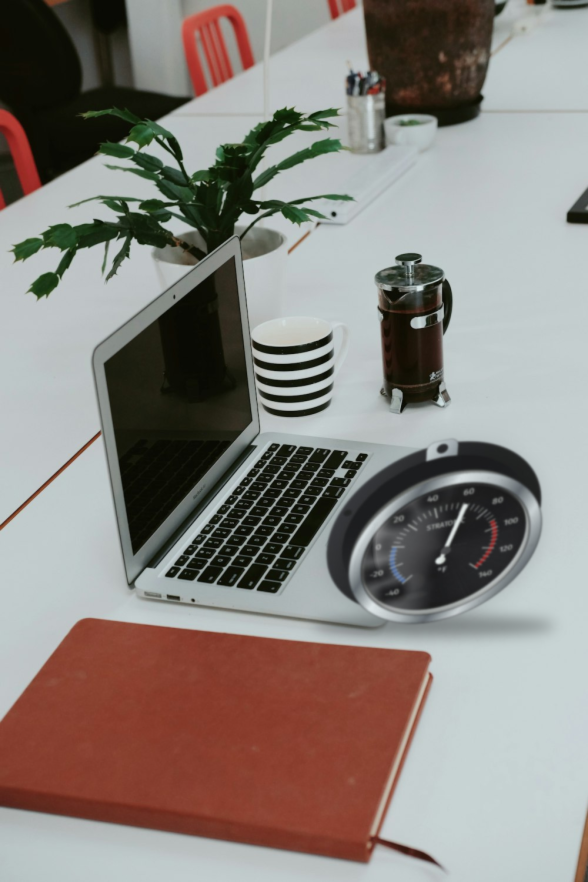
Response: **60** °F
